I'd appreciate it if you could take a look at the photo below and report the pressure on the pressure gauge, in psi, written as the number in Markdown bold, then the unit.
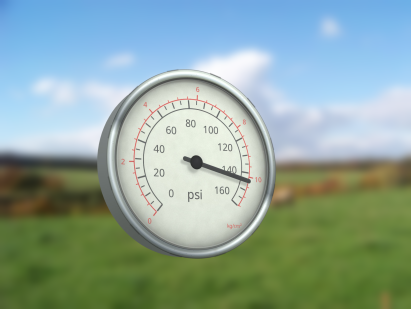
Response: **145** psi
